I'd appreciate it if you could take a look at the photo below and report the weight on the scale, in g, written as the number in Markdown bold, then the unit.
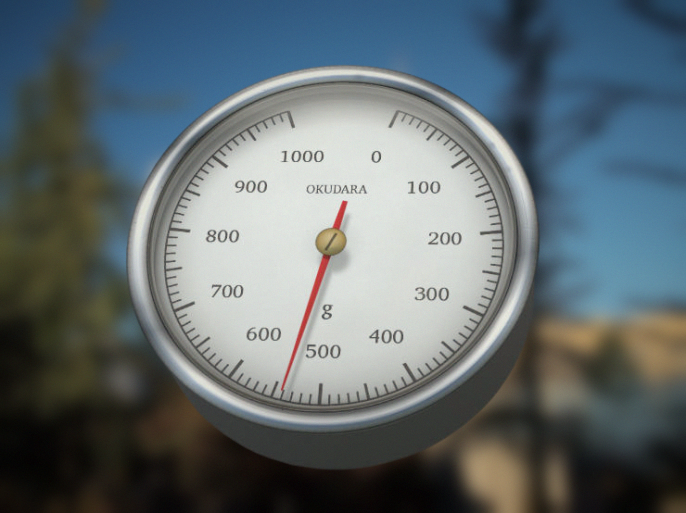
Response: **540** g
